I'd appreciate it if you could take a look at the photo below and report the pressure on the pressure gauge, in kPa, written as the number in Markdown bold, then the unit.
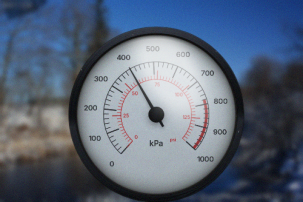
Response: **400** kPa
